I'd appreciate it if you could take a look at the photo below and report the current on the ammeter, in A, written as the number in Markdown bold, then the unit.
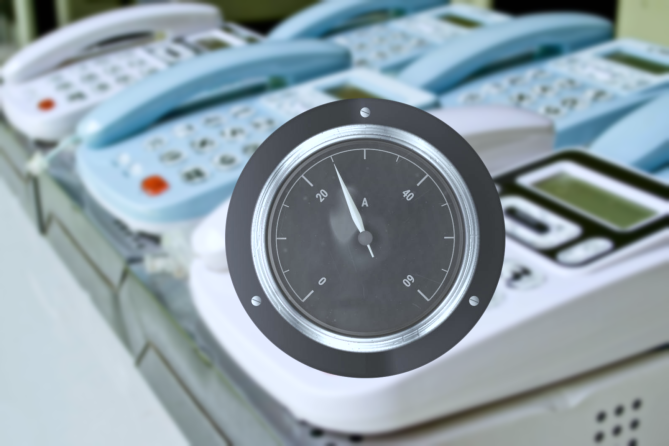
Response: **25** A
